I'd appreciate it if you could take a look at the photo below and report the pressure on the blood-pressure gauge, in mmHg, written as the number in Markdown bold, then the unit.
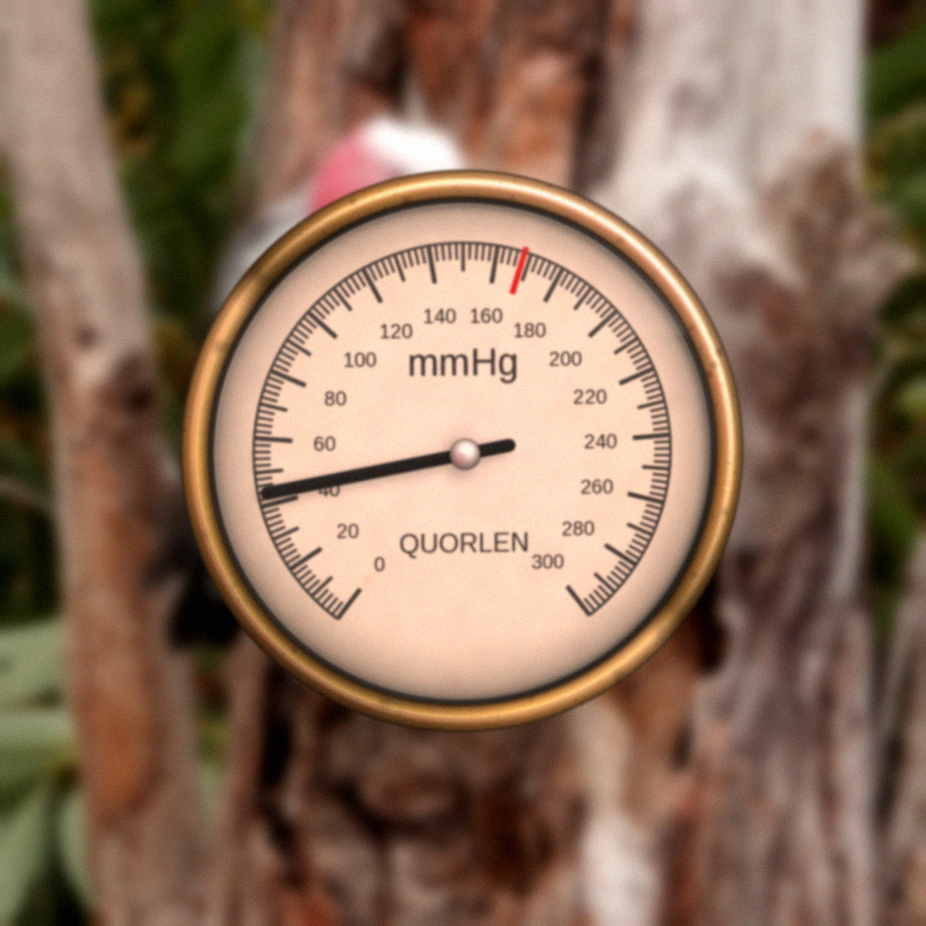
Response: **44** mmHg
